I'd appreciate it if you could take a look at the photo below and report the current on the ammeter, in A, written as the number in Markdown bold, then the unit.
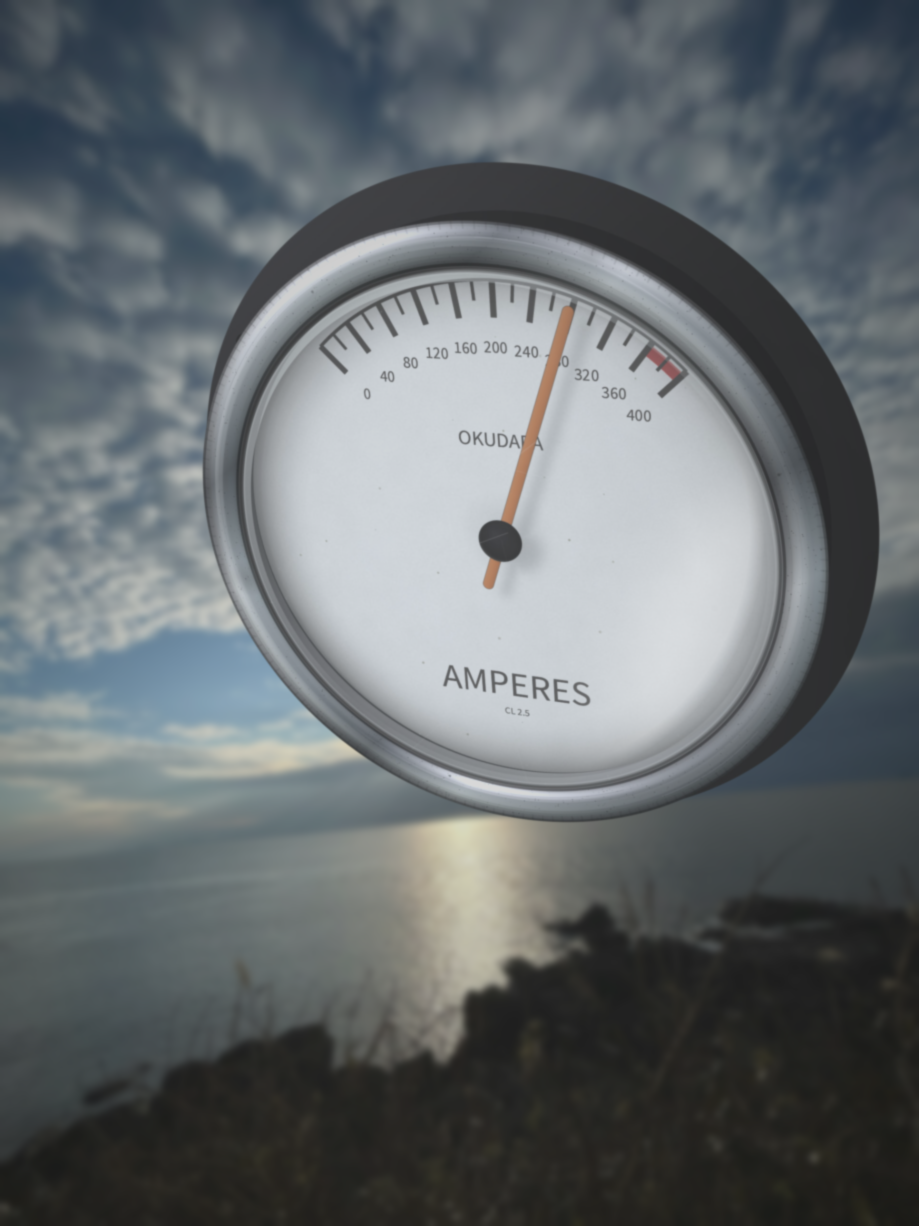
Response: **280** A
